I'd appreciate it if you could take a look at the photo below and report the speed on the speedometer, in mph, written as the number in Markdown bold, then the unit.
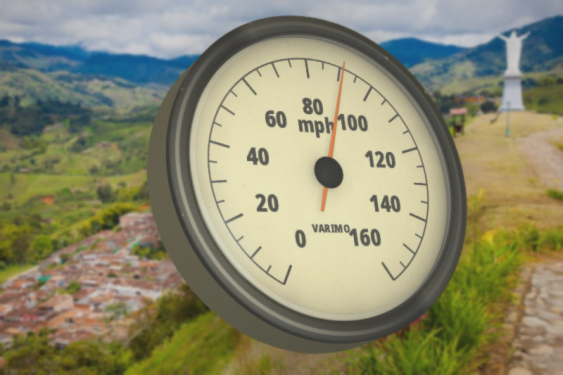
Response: **90** mph
